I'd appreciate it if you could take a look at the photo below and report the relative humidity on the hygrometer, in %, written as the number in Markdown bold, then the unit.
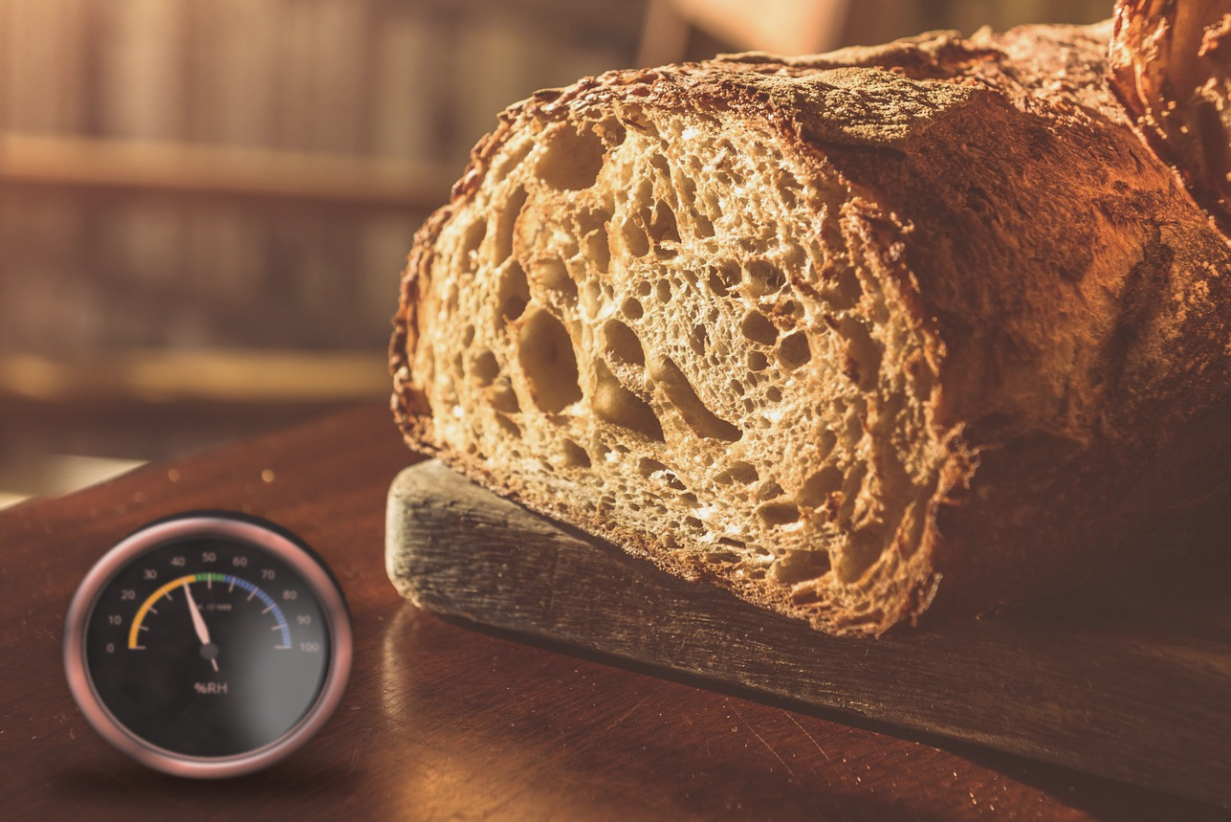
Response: **40** %
